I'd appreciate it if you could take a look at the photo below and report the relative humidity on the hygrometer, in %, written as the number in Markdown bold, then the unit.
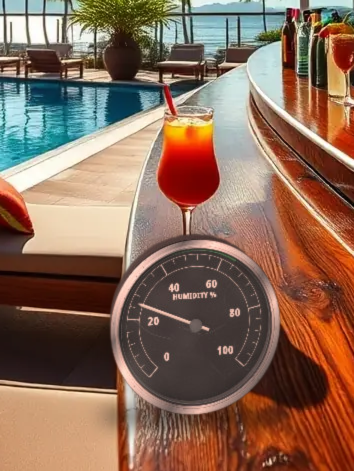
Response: **26** %
